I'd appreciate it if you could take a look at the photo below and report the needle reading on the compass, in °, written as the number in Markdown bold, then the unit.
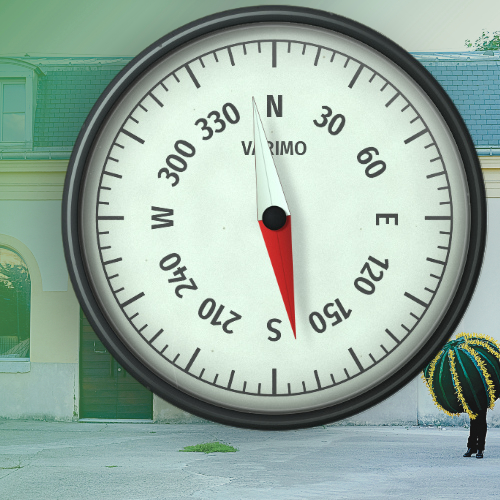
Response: **170** °
